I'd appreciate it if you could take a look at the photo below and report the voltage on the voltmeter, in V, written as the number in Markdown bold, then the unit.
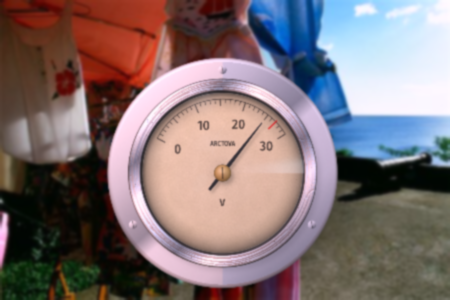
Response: **25** V
